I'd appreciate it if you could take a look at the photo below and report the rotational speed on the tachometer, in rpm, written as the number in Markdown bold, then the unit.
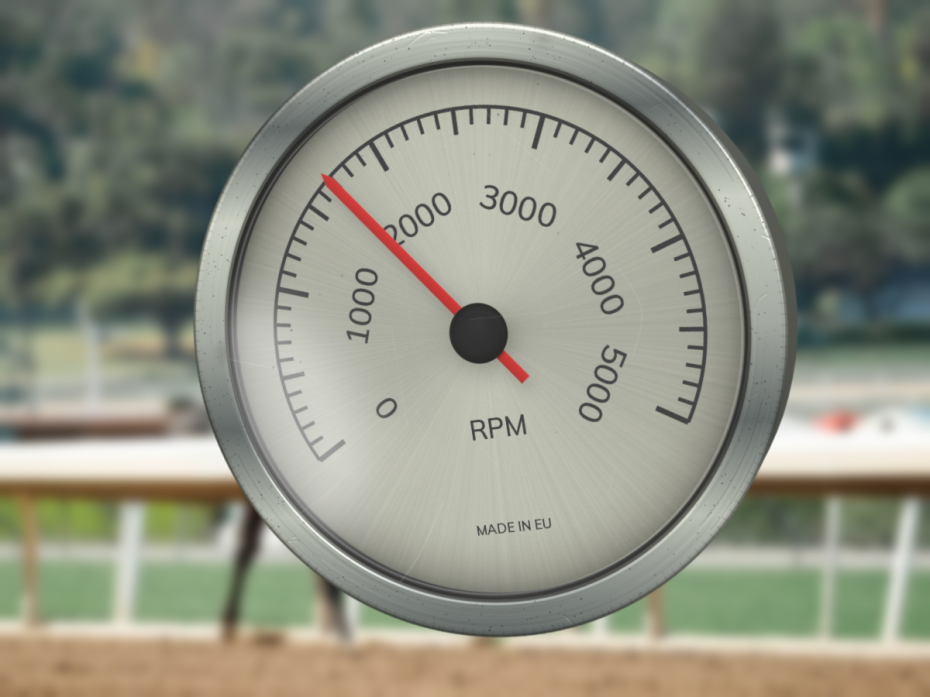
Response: **1700** rpm
